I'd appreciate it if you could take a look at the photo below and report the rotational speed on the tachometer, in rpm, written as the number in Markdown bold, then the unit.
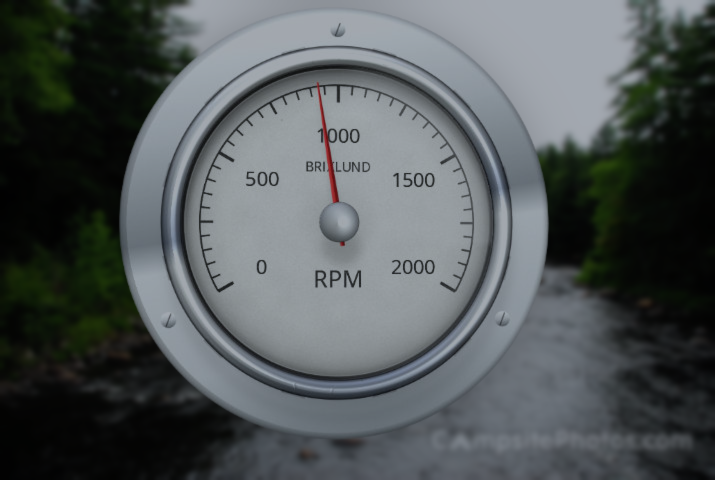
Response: **925** rpm
